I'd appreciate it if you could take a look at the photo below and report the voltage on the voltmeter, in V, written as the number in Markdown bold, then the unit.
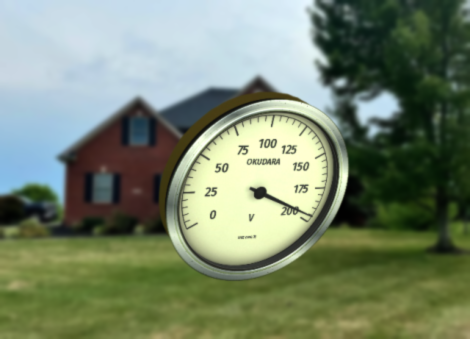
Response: **195** V
